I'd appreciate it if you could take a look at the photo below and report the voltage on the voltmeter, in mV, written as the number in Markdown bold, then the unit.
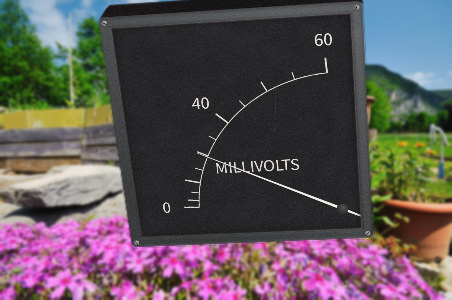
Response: **30** mV
